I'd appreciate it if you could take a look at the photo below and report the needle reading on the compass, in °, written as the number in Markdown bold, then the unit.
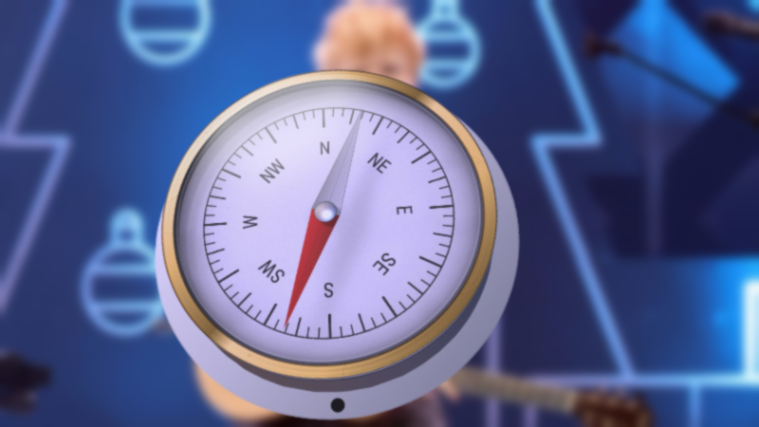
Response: **200** °
